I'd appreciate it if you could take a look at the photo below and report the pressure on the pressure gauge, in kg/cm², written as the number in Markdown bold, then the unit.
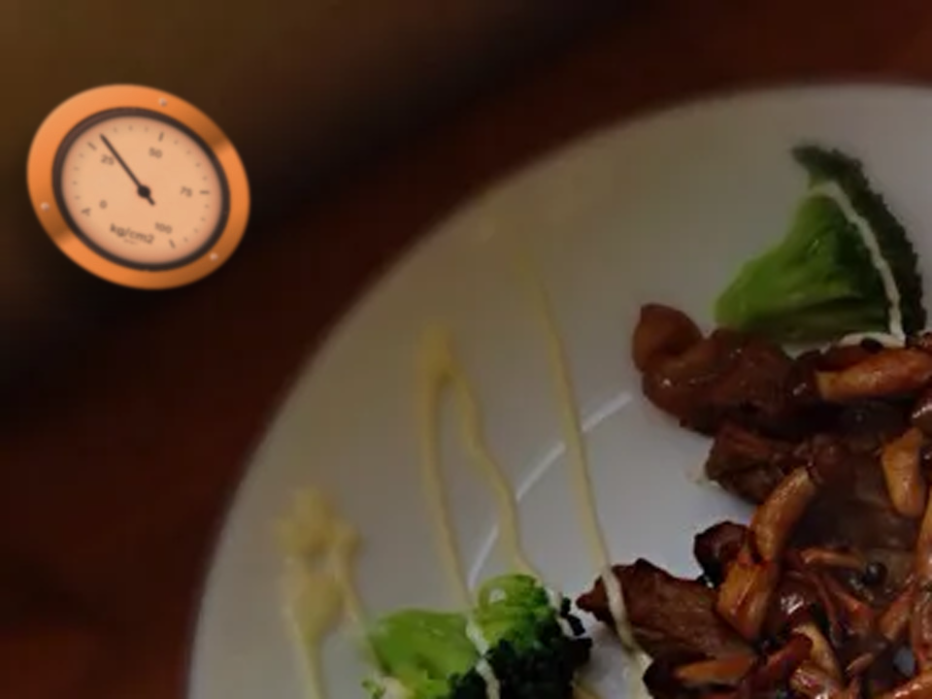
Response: **30** kg/cm²
